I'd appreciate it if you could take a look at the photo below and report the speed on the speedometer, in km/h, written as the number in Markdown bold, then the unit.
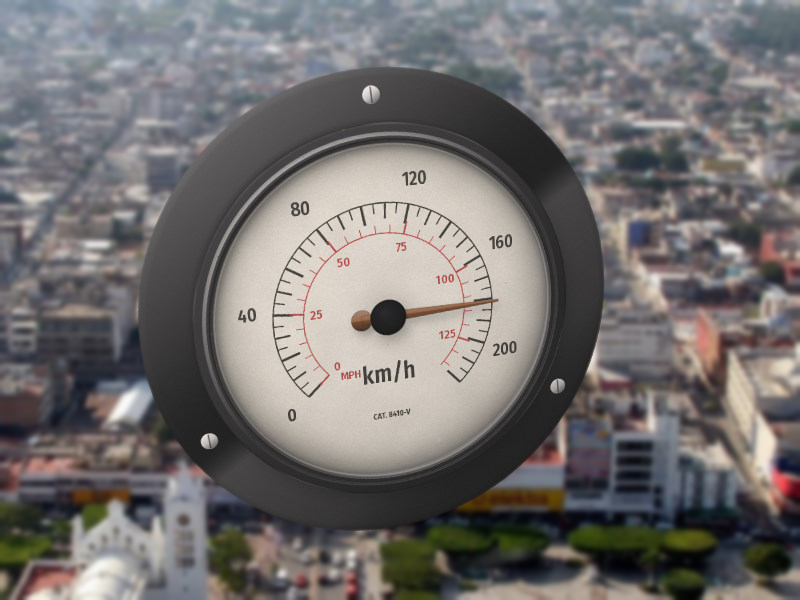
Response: **180** km/h
